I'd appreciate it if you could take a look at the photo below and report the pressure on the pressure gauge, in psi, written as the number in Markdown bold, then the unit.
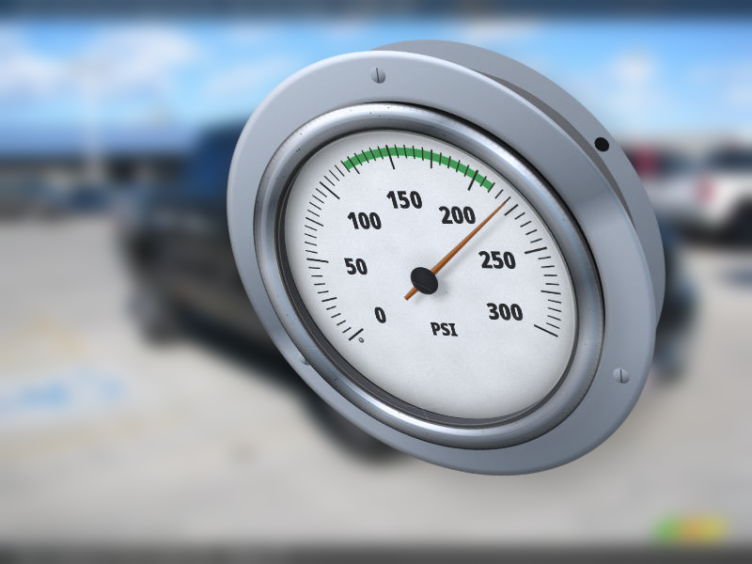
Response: **220** psi
